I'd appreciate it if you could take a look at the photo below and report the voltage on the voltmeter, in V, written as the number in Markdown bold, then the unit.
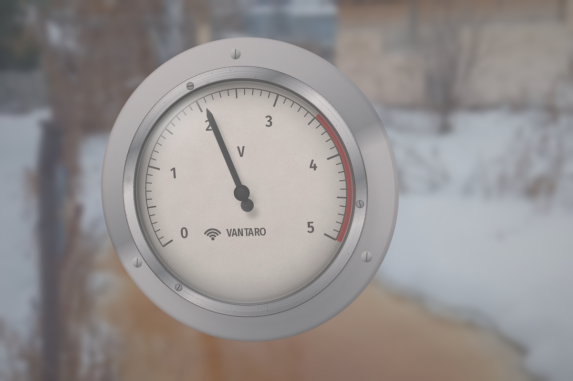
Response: **2.1** V
